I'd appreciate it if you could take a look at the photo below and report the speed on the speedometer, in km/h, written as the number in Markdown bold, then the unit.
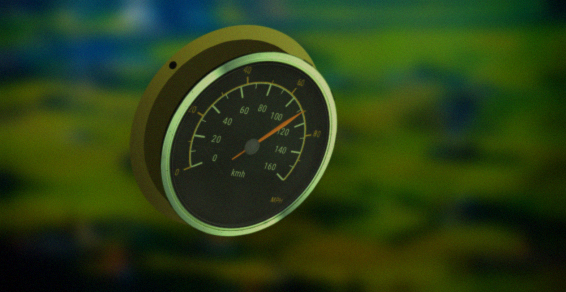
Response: **110** km/h
